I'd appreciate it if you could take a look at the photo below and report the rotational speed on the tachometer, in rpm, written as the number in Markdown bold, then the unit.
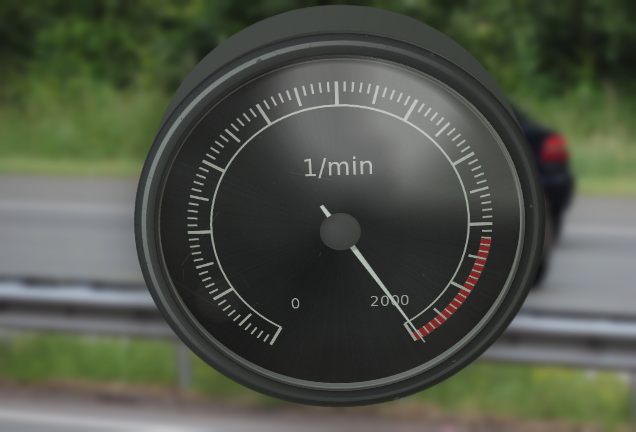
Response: **1980** rpm
